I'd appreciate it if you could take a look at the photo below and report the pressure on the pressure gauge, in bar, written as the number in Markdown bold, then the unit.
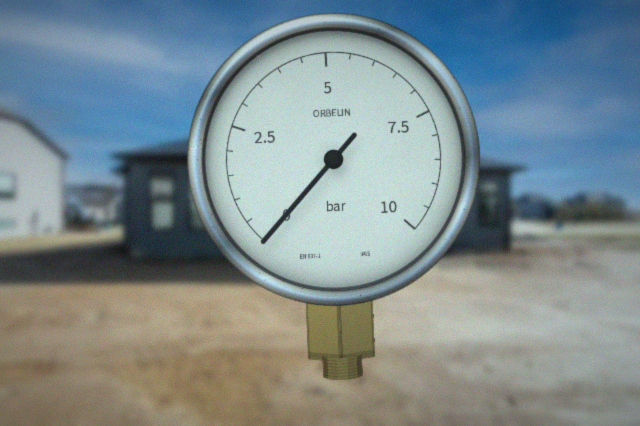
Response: **0** bar
